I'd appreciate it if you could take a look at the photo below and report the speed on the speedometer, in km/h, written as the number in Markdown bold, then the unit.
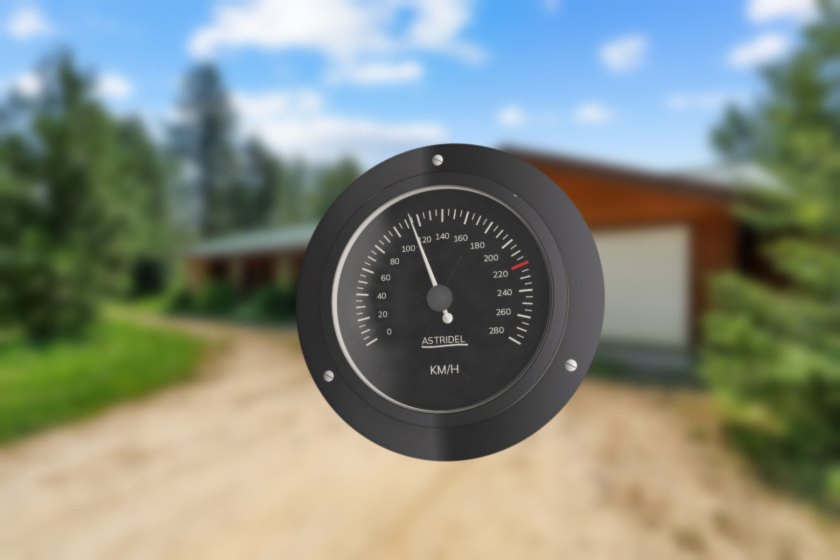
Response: **115** km/h
